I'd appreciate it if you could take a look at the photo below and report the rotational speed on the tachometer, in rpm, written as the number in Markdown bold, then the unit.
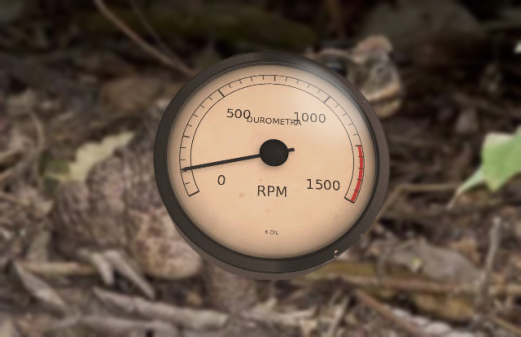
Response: **100** rpm
